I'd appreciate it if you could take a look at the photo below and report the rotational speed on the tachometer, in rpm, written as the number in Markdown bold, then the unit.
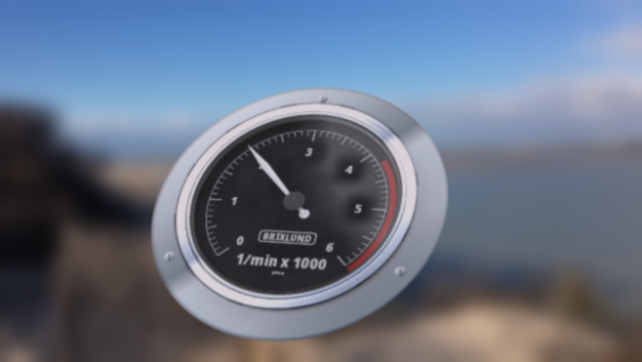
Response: **2000** rpm
